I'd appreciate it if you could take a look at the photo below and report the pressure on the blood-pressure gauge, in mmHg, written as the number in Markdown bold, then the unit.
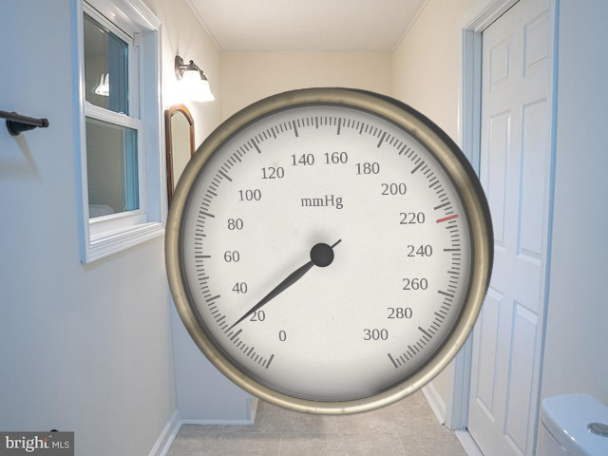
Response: **24** mmHg
